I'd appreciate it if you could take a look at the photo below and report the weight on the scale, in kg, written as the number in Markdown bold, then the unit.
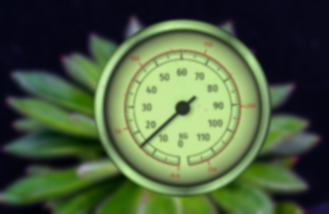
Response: **15** kg
